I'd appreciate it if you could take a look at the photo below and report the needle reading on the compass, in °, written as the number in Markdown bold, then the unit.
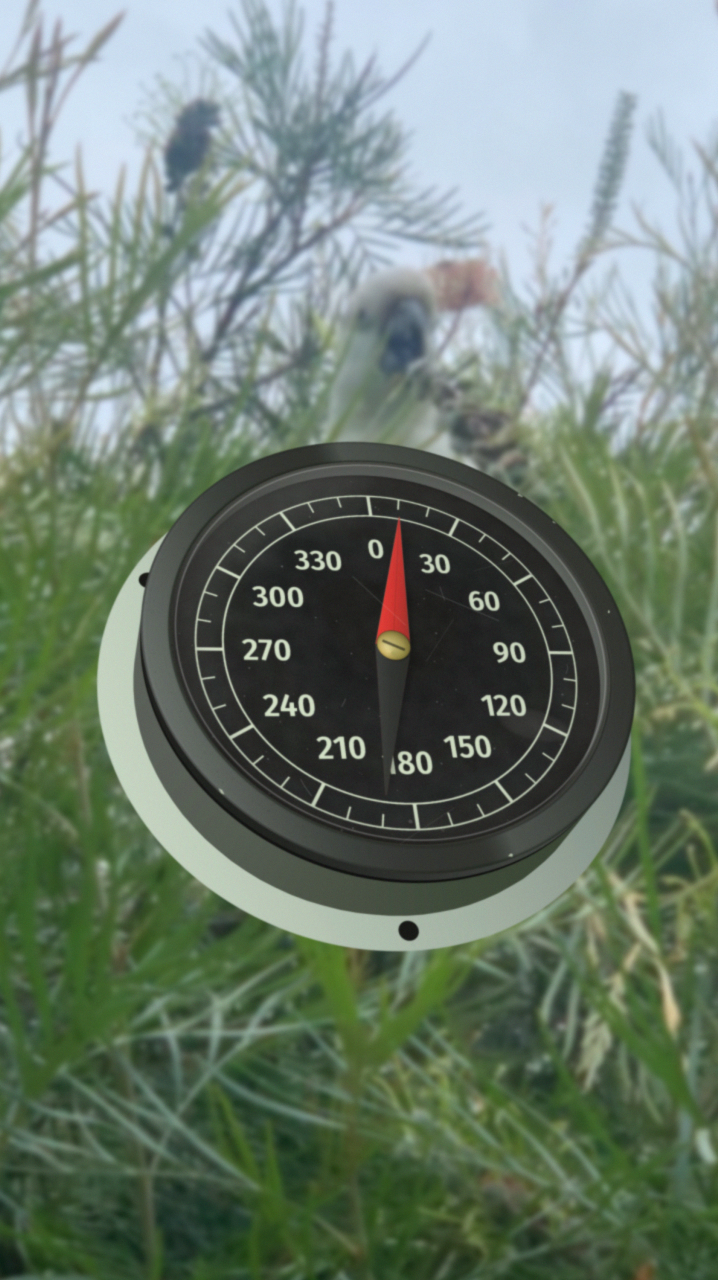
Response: **10** °
